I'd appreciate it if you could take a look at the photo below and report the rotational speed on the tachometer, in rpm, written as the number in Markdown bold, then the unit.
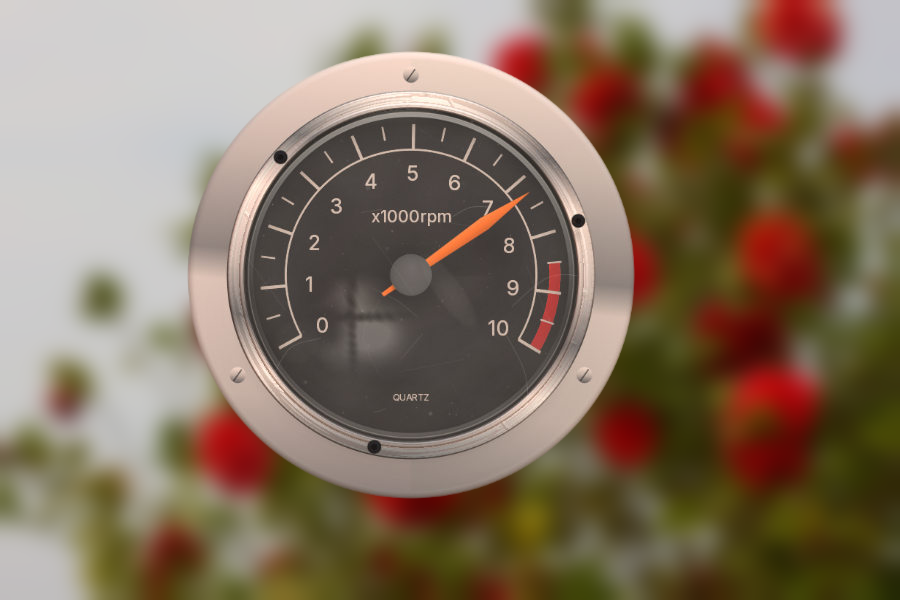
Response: **7250** rpm
